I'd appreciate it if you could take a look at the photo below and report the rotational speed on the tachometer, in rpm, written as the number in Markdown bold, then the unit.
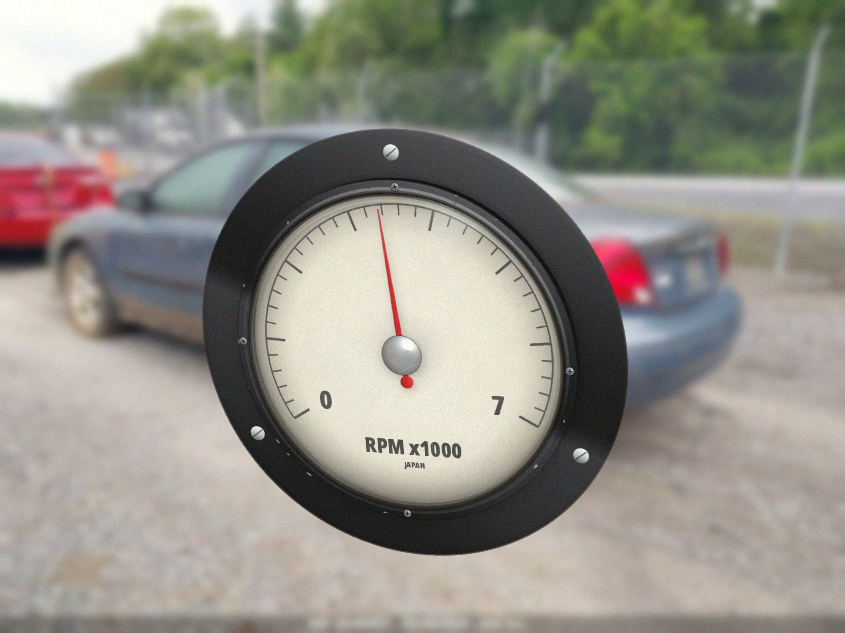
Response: **3400** rpm
